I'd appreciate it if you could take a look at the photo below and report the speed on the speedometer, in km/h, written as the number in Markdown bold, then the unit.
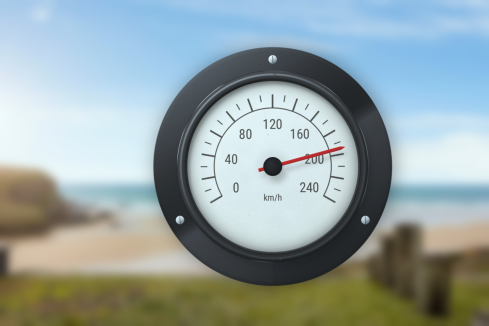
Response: **195** km/h
